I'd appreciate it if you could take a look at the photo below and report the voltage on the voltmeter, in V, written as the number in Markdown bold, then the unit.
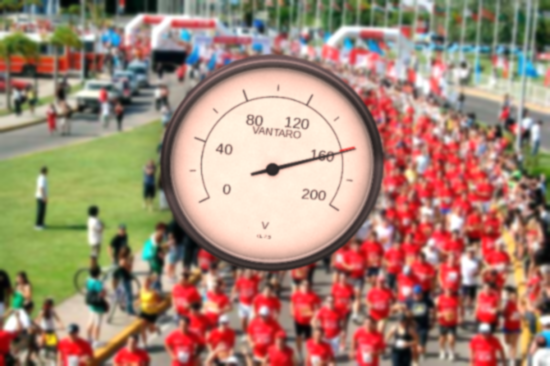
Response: **160** V
